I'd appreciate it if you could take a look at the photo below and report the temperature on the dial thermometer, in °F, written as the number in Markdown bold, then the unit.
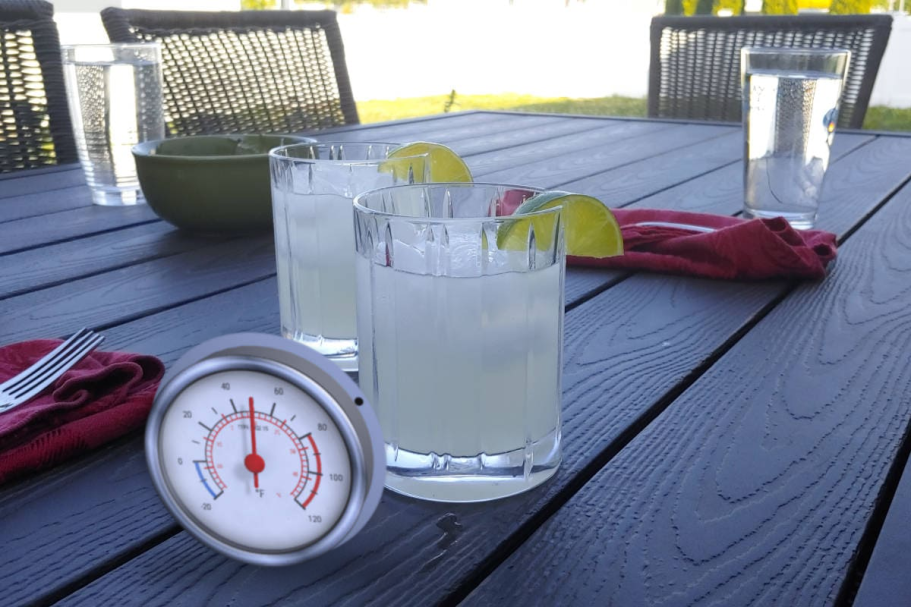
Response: **50** °F
